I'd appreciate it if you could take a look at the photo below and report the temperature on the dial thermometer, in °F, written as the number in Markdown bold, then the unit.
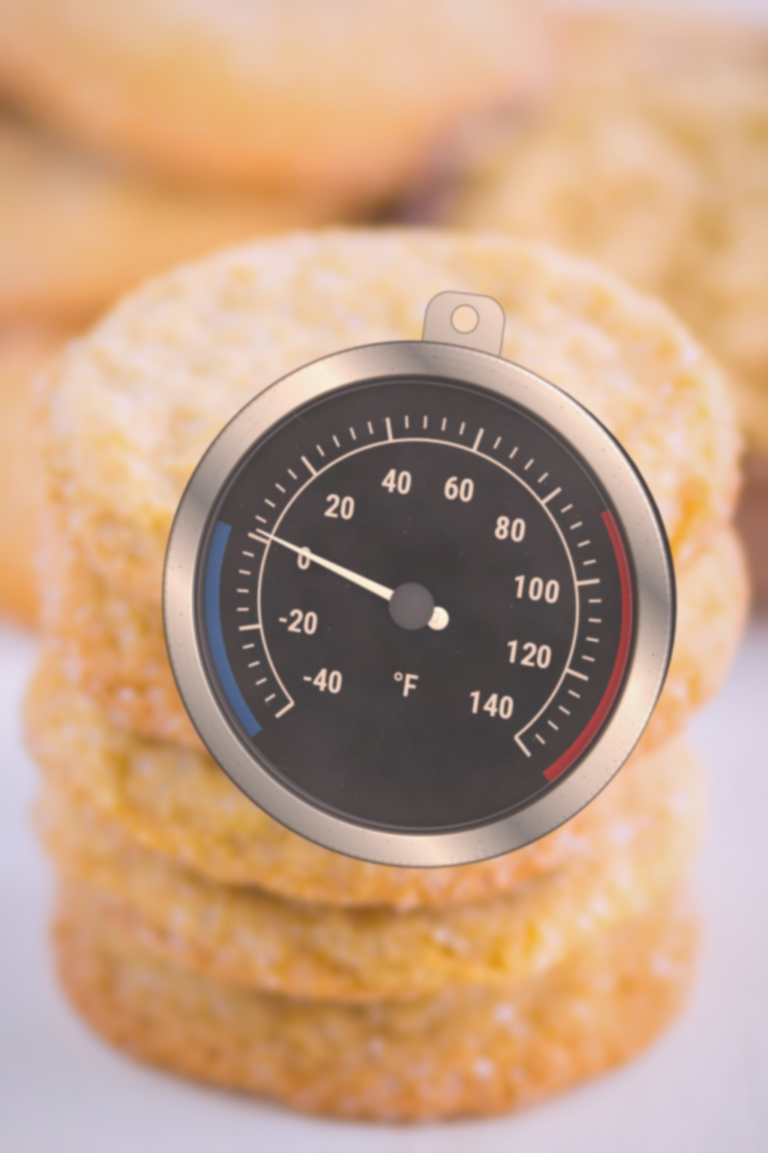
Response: **2** °F
